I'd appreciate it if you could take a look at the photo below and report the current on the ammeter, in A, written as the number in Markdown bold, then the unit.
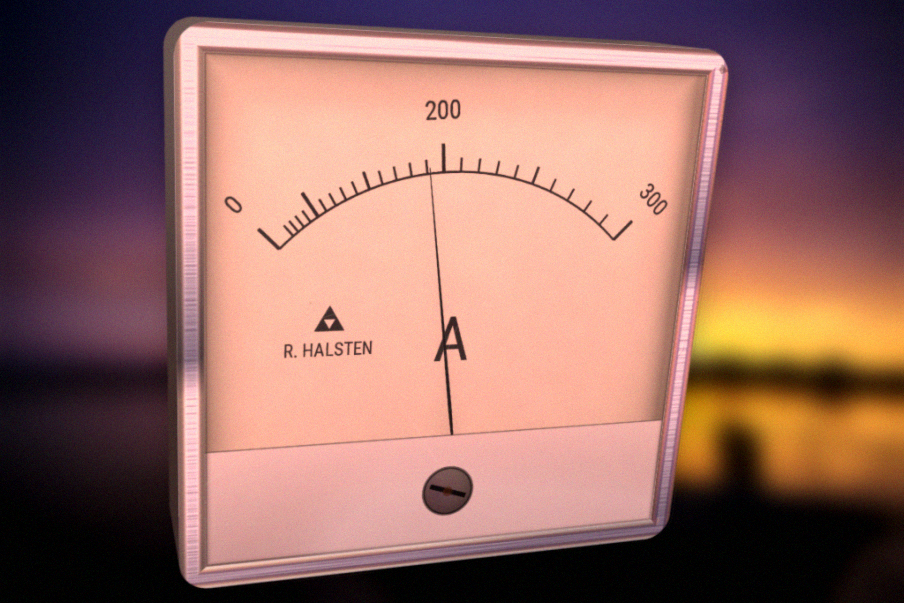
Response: **190** A
